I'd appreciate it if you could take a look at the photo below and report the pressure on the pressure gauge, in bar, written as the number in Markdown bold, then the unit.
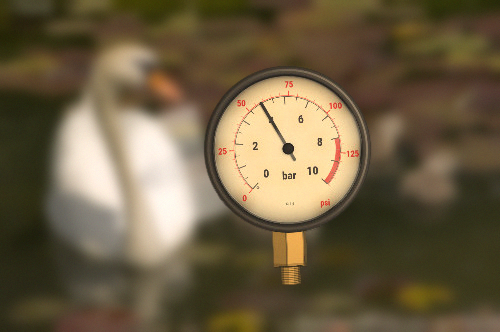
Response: **4** bar
